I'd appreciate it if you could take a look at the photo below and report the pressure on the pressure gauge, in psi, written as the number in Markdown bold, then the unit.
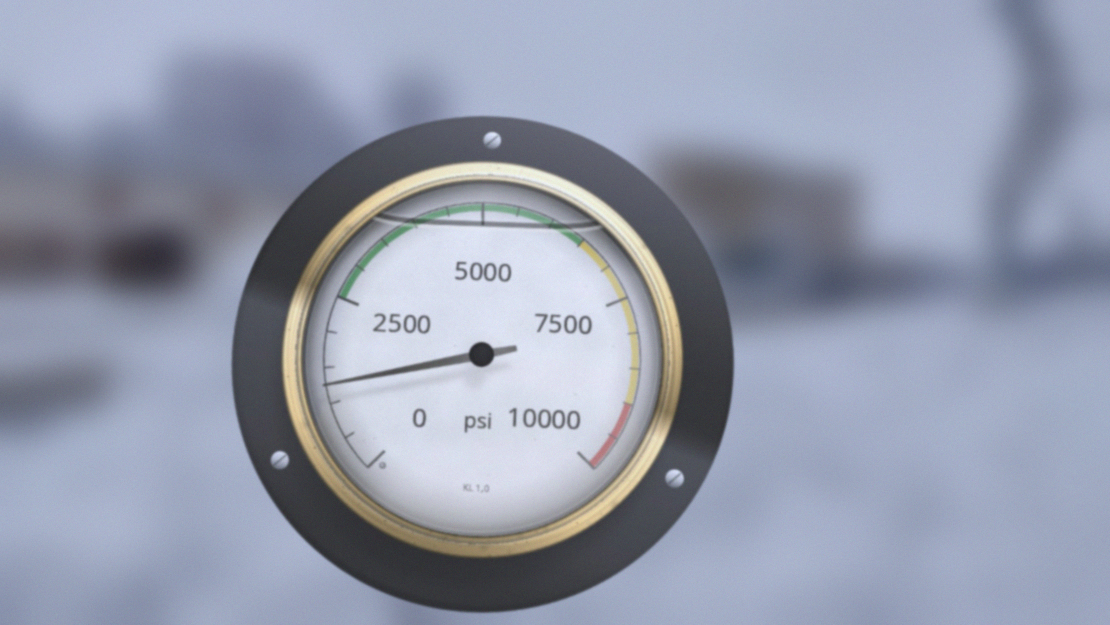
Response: **1250** psi
